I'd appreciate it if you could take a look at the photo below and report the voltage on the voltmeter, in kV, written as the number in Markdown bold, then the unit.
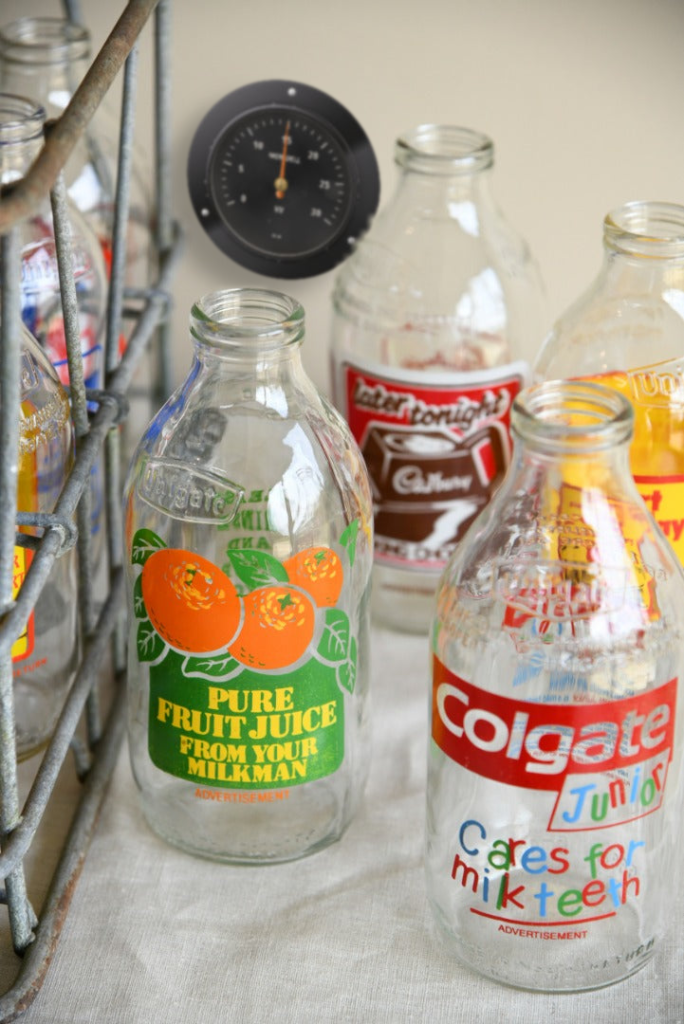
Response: **15** kV
